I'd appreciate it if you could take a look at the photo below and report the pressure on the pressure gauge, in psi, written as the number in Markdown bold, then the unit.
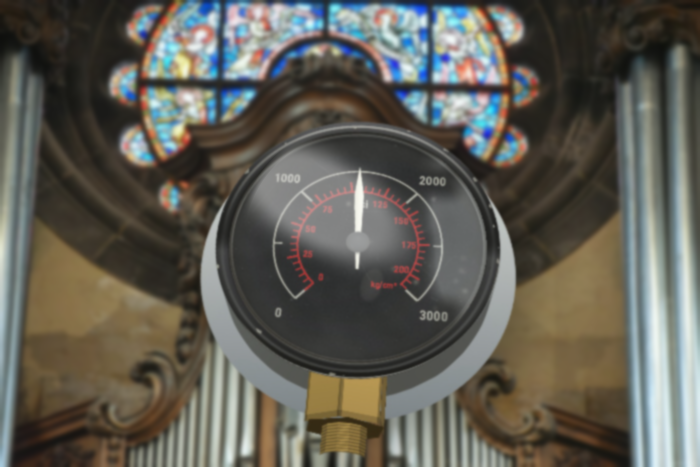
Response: **1500** psi
